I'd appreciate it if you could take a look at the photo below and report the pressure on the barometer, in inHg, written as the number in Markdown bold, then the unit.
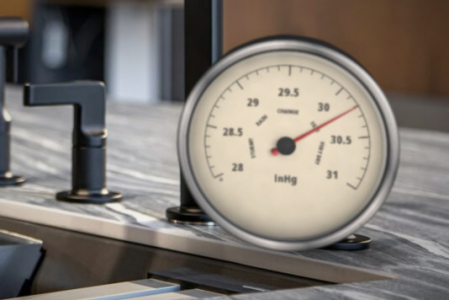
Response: **30.2** inHg
